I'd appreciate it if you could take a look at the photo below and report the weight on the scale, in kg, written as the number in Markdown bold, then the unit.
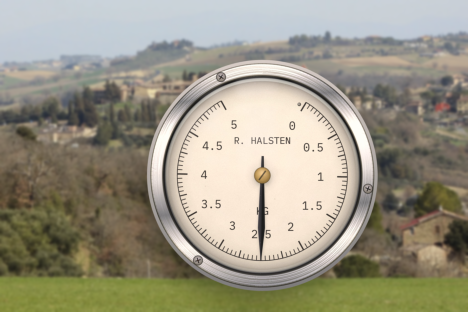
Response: **2.5** kg
